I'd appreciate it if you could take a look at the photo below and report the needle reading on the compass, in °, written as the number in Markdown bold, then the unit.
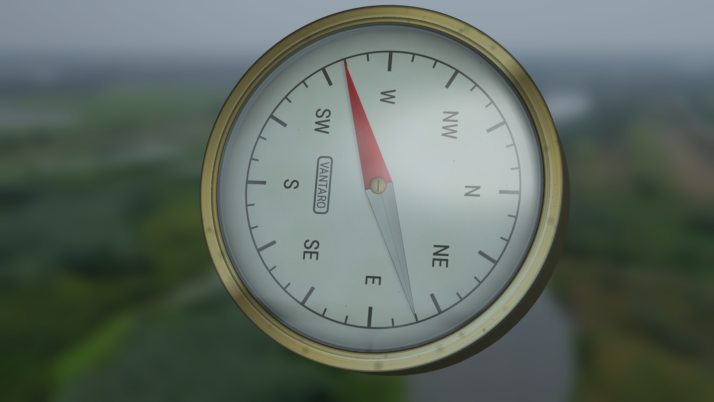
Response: **250** °
